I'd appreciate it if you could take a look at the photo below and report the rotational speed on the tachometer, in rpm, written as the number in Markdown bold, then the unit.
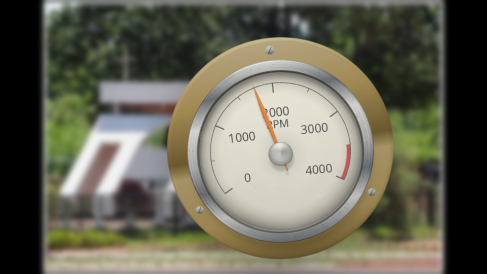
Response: **1750** rpm
